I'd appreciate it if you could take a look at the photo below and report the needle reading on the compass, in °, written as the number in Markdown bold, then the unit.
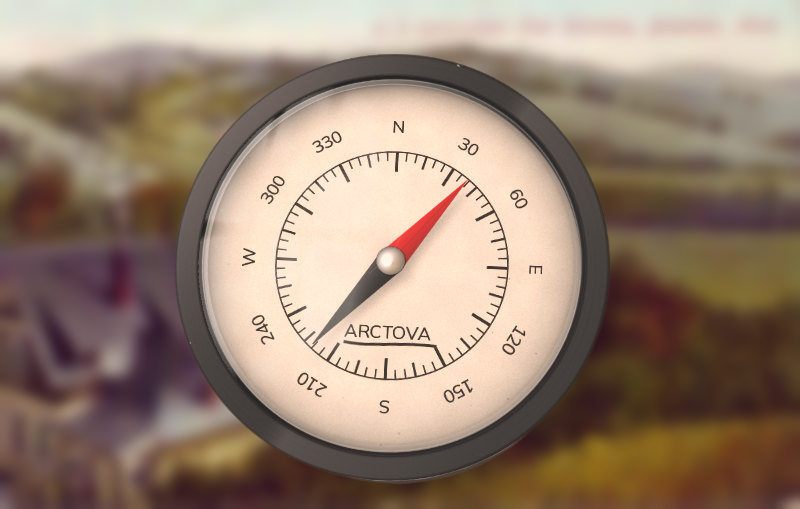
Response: **40** °
